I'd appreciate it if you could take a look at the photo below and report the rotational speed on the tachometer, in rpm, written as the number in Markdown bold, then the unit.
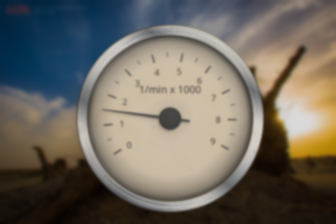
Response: **1500** rpm
